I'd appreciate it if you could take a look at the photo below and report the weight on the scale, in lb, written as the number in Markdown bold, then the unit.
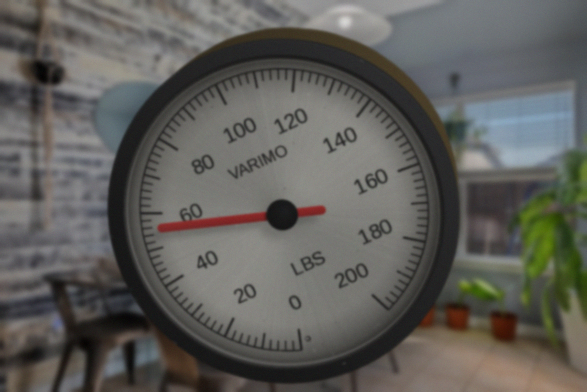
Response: **56** lb
